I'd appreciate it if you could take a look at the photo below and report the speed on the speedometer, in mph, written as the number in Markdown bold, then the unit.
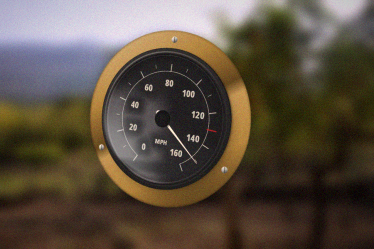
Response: **150** mph
